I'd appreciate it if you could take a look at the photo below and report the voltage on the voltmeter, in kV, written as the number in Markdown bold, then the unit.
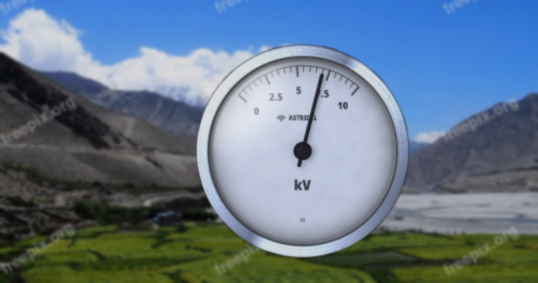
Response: **7** kV
